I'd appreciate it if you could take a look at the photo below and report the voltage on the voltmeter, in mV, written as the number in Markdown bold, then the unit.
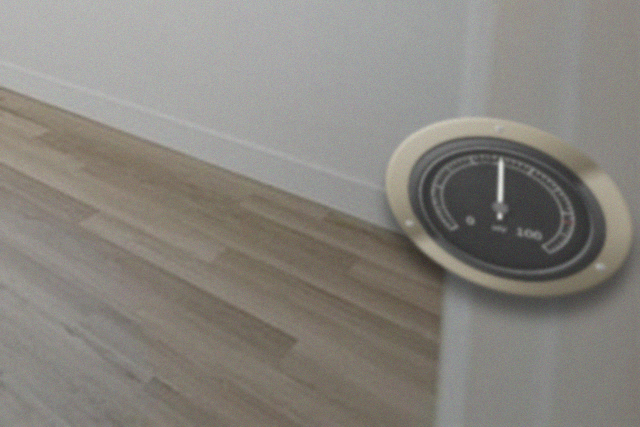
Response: **50** mV
